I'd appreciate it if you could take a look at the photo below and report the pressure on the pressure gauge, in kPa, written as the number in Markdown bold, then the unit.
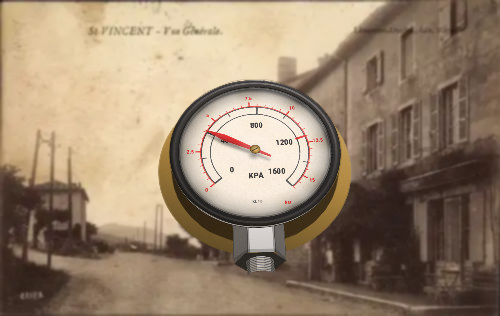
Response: **400** kPa
